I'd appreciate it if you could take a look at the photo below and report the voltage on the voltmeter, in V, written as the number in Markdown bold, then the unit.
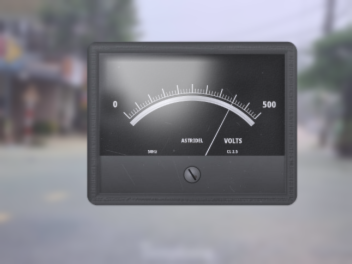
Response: **400** V
